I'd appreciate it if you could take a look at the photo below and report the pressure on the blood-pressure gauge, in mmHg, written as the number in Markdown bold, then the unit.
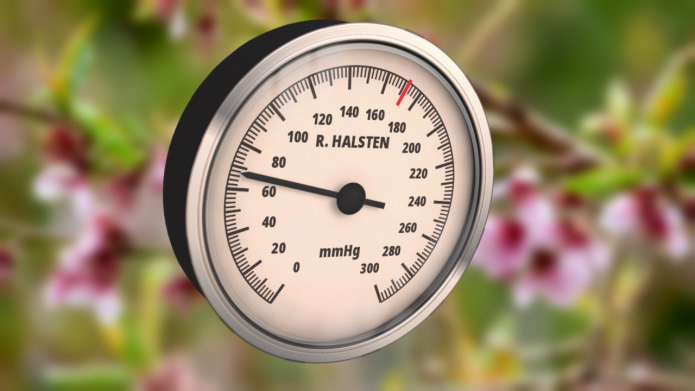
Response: **68** mmHg
